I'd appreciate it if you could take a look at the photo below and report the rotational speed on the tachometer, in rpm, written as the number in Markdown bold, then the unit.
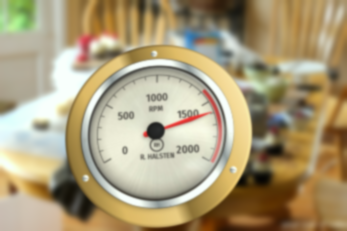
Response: **1600** rpm
